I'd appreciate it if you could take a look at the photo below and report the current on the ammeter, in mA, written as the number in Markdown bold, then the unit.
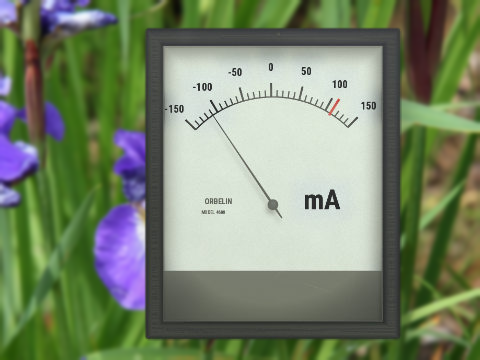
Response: **-110** mA
